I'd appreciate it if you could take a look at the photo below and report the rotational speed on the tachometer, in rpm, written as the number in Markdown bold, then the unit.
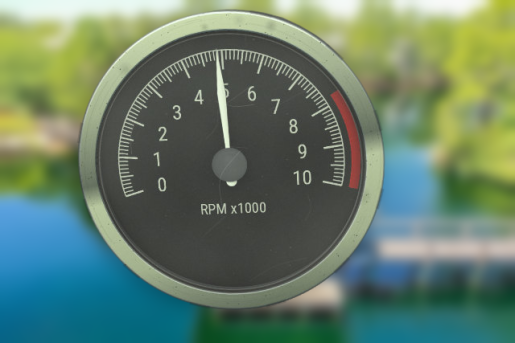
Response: **4900** rpm
